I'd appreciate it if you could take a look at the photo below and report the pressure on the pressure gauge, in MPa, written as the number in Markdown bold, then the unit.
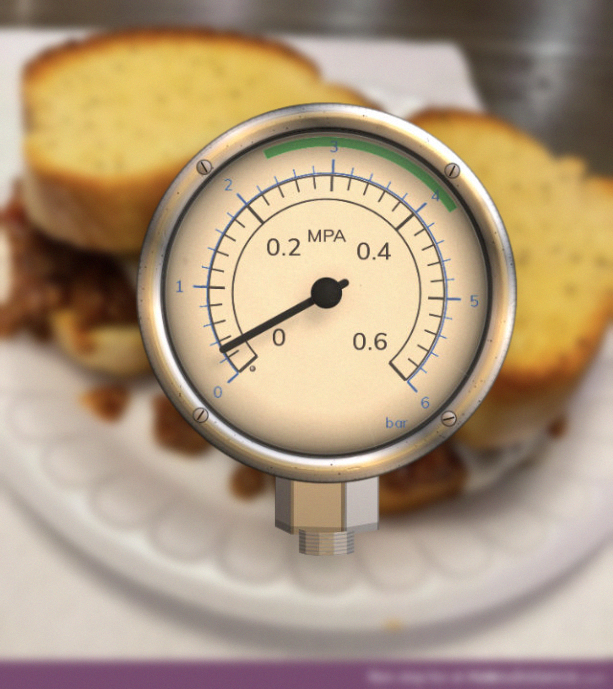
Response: **0.03** MPa
